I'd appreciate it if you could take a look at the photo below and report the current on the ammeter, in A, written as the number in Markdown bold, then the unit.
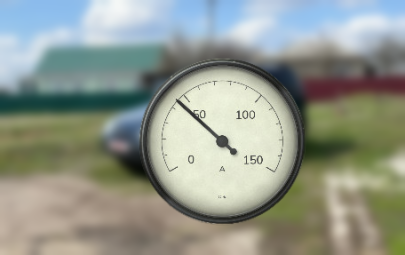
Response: **45** A
